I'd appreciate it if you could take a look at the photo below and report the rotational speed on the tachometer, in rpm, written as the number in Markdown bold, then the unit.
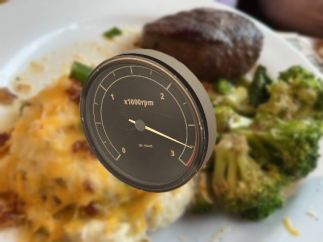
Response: **2750** rpm
